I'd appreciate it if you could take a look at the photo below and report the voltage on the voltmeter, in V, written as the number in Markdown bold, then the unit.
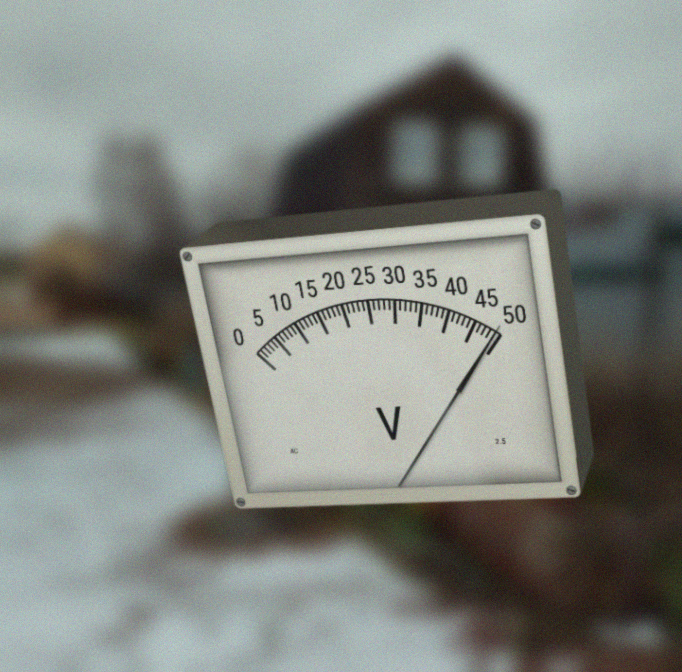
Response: **49** V
